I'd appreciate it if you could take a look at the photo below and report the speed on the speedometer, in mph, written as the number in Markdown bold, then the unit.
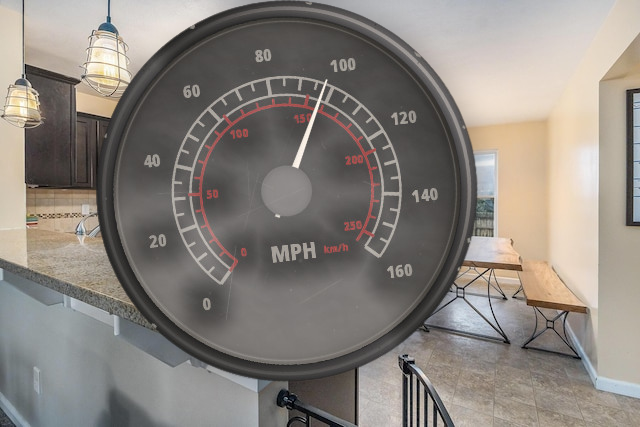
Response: **97.5** mph
